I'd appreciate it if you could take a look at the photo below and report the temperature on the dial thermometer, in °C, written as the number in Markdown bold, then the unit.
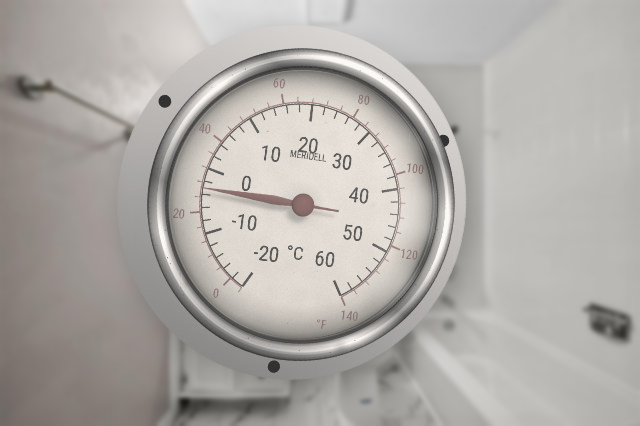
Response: **-3** °C
